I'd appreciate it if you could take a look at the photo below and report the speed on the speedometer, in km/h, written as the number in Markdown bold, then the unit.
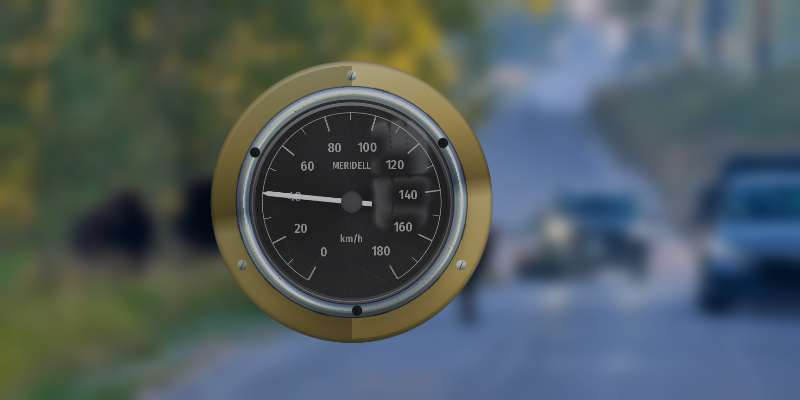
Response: **40** km/h
